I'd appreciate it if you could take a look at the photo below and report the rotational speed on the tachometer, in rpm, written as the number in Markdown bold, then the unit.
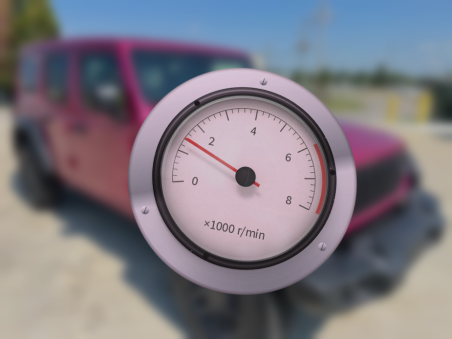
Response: **1400** rpm
